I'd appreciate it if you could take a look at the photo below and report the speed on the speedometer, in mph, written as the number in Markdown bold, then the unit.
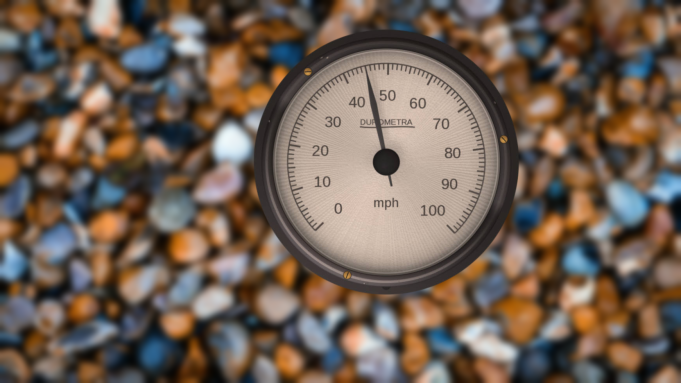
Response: **45** mph
